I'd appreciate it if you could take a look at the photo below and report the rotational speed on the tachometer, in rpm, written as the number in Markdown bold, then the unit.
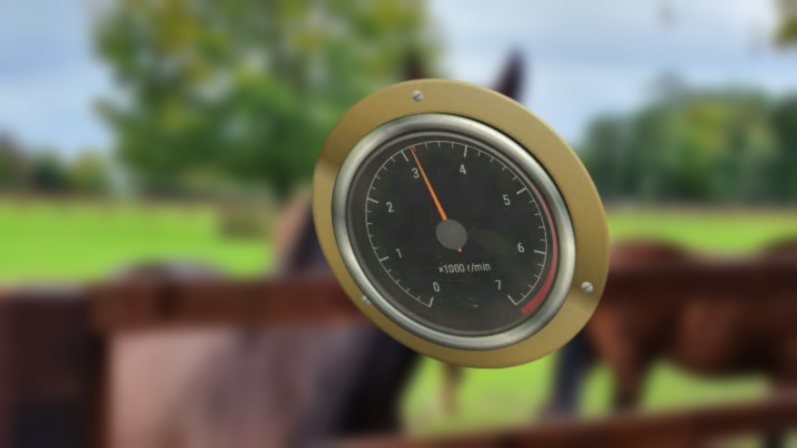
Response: **3200** rpm
